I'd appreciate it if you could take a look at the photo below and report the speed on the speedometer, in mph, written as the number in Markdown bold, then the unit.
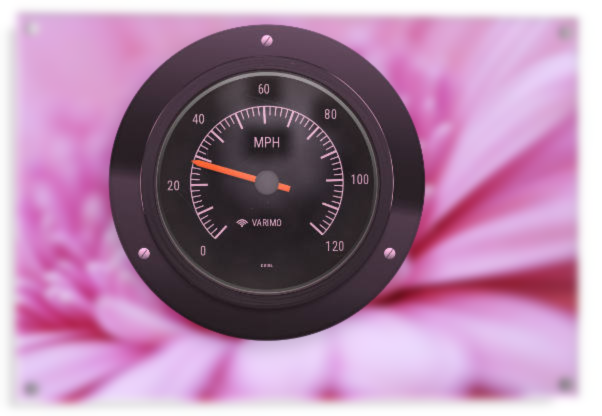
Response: **28** mph
